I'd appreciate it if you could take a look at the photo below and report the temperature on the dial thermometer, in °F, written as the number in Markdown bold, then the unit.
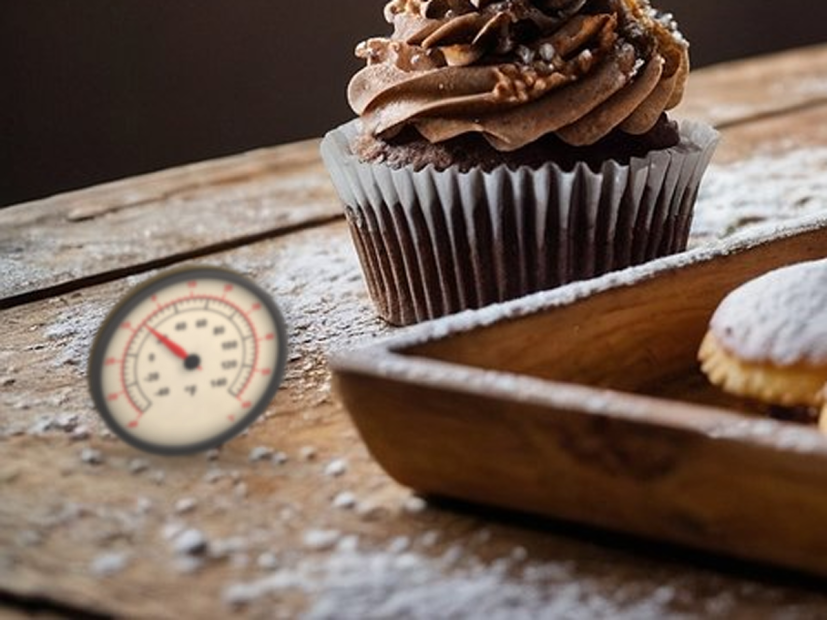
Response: **20** °F
